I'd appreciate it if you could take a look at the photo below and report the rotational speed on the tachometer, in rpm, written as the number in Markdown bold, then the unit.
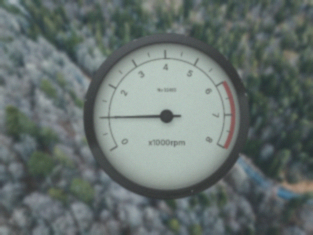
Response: **1000** rpm
